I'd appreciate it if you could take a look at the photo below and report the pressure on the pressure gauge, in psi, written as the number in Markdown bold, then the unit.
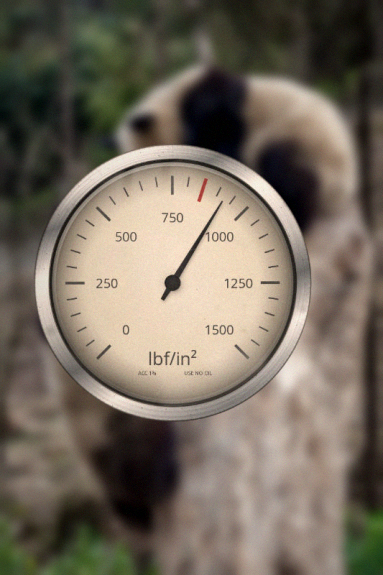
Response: **925** psi
